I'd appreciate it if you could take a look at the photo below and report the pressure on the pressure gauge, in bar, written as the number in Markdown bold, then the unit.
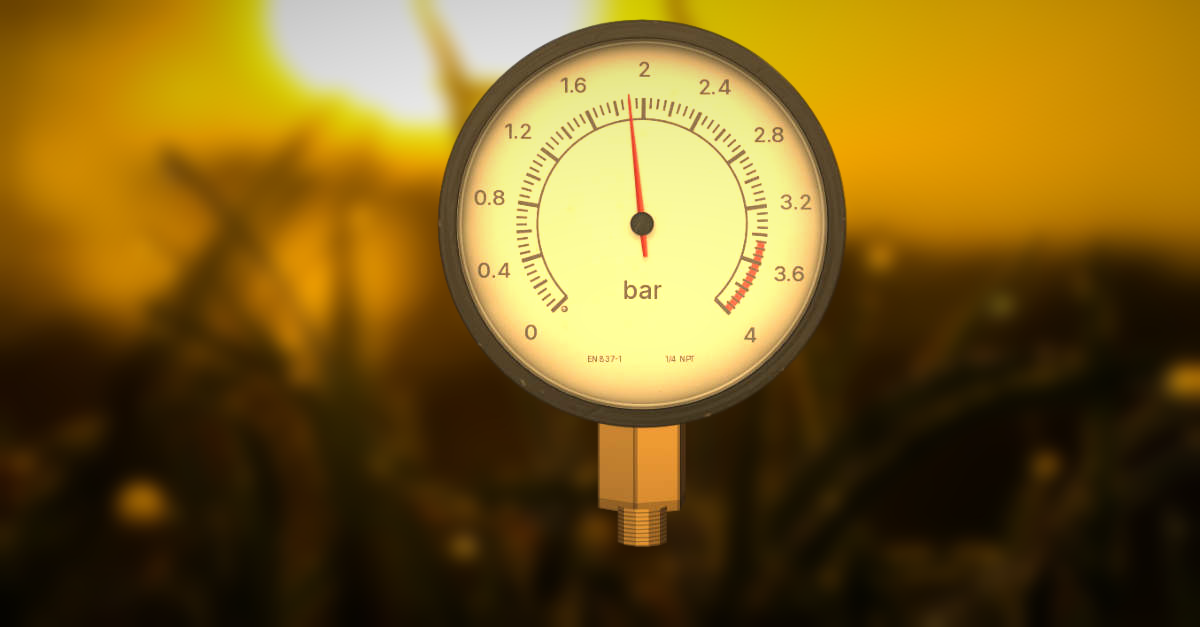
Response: **1.9** bar
